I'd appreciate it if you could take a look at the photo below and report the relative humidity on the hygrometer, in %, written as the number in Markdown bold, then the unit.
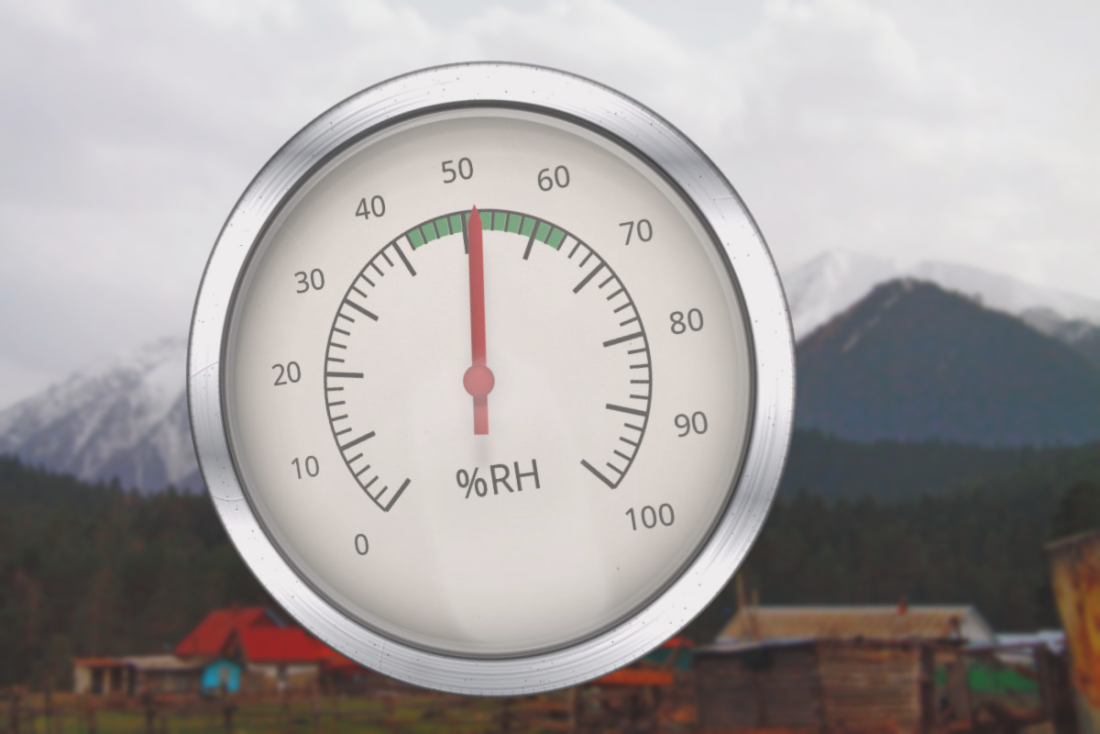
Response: **52** %
